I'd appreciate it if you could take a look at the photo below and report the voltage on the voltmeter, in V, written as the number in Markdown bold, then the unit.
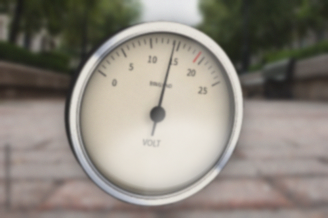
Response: **14** V
